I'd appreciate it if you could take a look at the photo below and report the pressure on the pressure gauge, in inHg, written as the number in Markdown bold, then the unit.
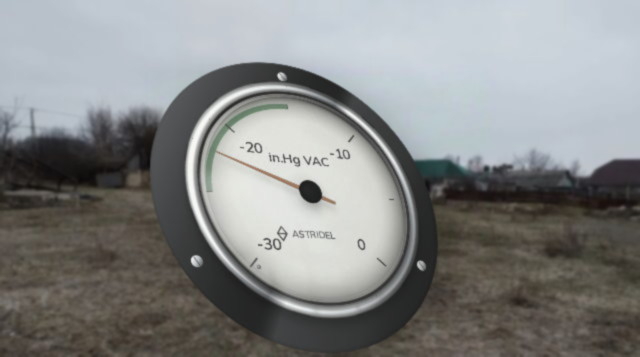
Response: **-22.5** inHg
